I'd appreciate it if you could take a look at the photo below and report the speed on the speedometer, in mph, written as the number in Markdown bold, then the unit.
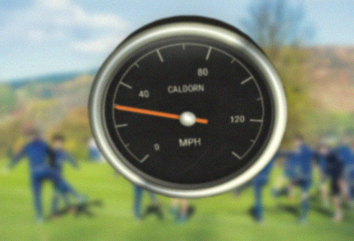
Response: **30** mph
